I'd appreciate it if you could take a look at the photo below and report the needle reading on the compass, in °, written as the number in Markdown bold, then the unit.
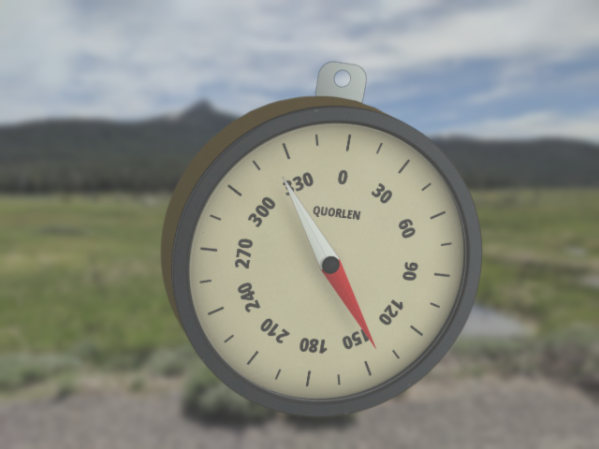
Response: **142.5** °
